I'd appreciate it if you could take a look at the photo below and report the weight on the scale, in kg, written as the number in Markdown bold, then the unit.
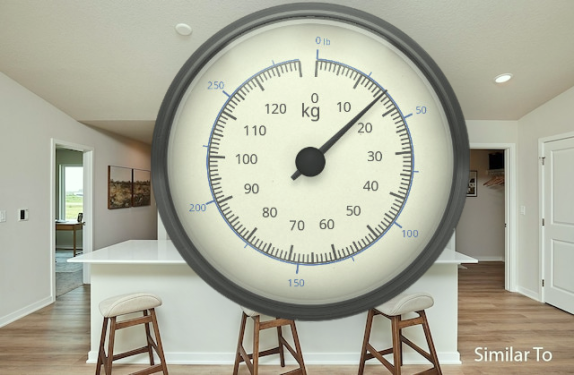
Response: **16** kg
